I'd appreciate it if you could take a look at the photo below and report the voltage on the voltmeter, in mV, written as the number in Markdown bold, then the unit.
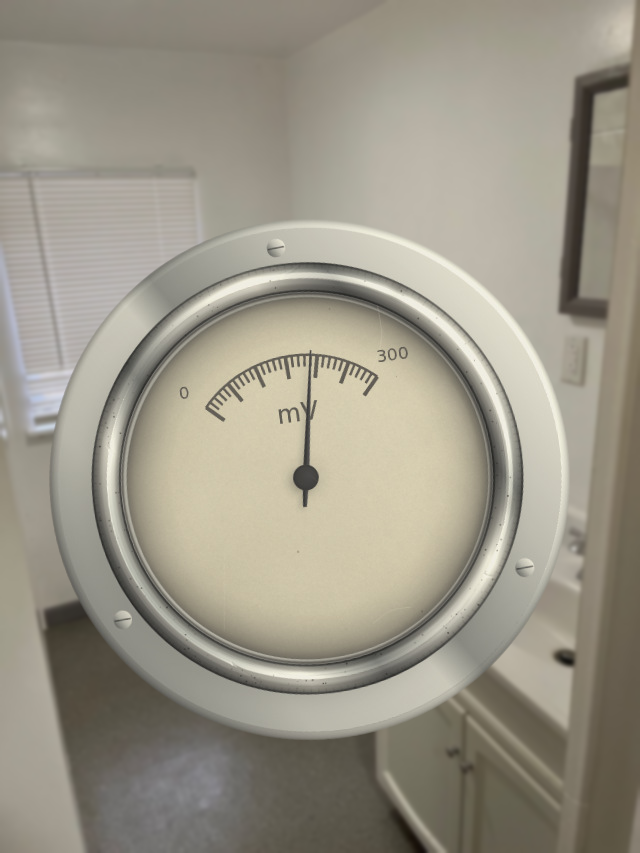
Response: **190** mV
